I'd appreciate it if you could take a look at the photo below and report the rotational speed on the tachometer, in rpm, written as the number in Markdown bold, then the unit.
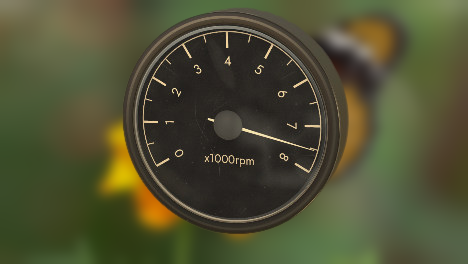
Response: **7500** rpm
